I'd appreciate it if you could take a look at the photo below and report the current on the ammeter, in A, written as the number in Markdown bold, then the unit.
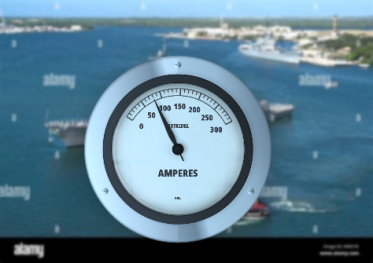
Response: **80** A
